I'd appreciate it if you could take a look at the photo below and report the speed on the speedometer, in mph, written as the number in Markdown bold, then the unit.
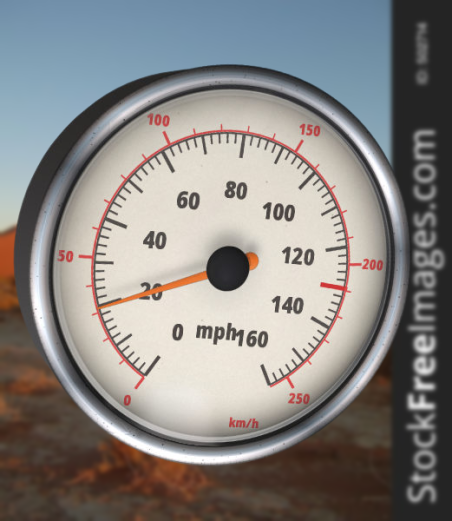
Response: **20** mph
